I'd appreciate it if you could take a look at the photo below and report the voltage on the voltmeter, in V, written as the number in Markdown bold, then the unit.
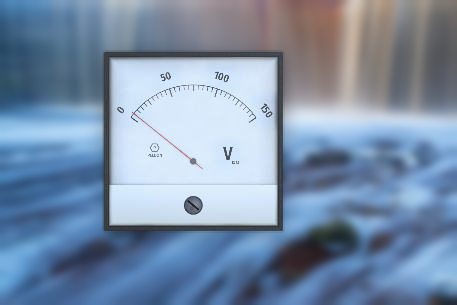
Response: **5** V
